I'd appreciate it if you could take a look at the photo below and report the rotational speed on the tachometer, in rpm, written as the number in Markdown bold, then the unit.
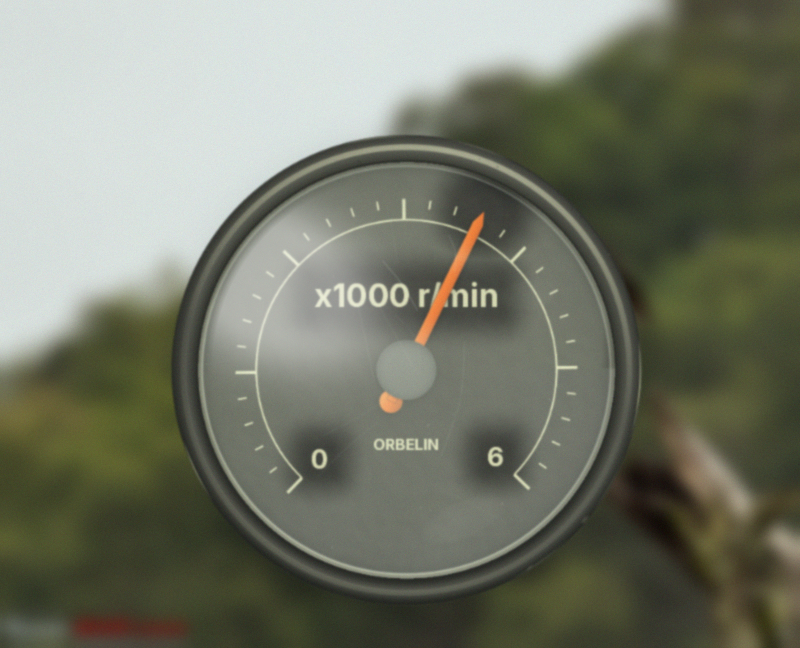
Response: **3600** rpm
